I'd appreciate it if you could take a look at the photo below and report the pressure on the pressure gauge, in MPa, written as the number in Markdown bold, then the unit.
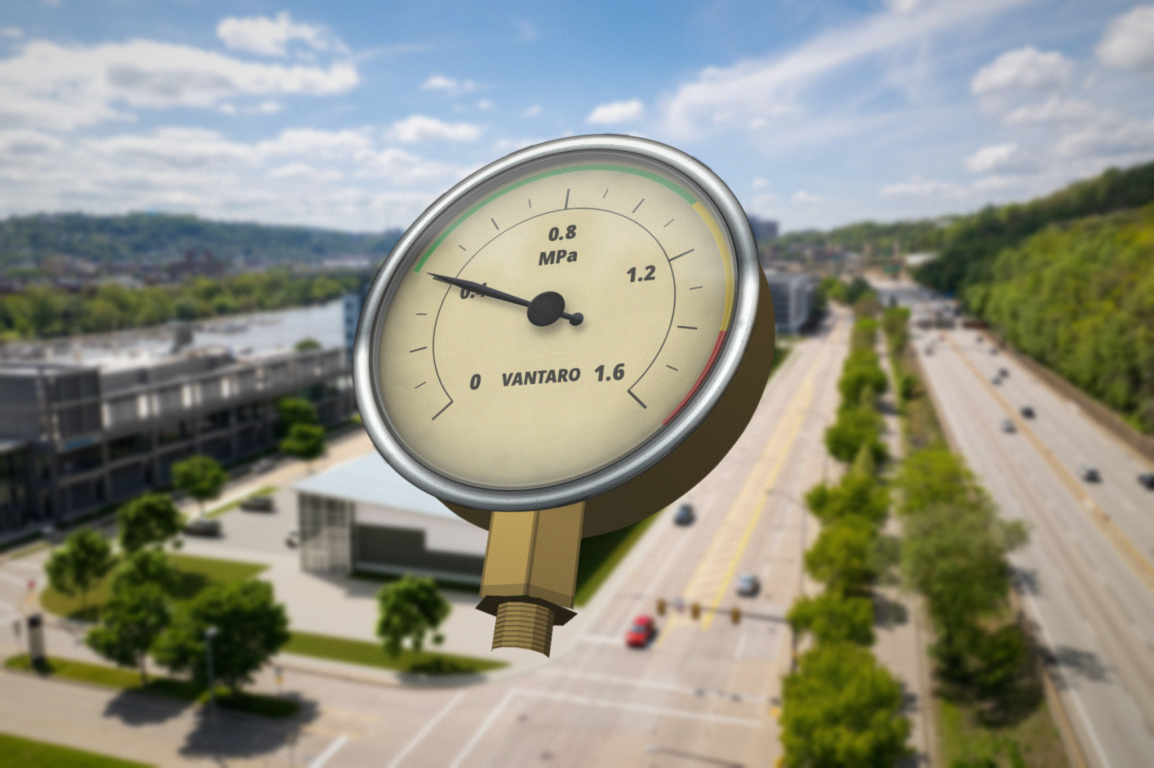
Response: **0.4** MPa
